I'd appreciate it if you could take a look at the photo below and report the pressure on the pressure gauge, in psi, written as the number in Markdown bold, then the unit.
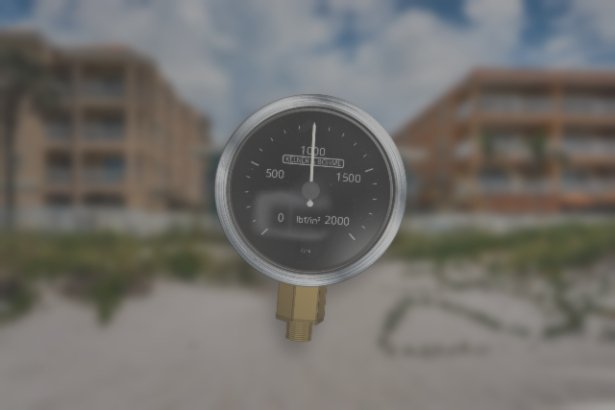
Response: **1000** psi
